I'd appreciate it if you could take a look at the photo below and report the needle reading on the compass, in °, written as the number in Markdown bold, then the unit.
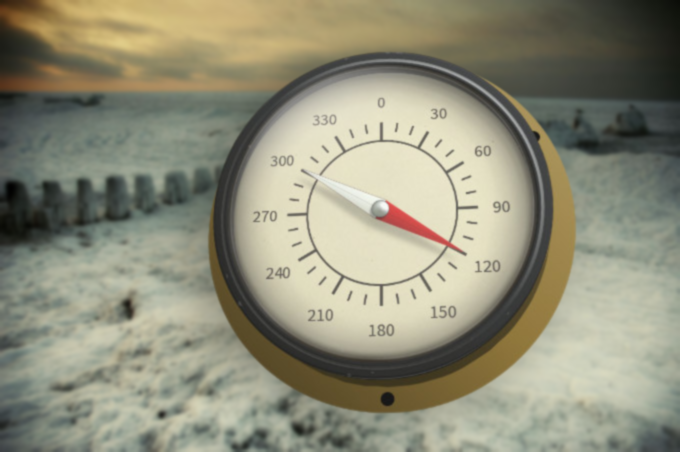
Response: **120** °
